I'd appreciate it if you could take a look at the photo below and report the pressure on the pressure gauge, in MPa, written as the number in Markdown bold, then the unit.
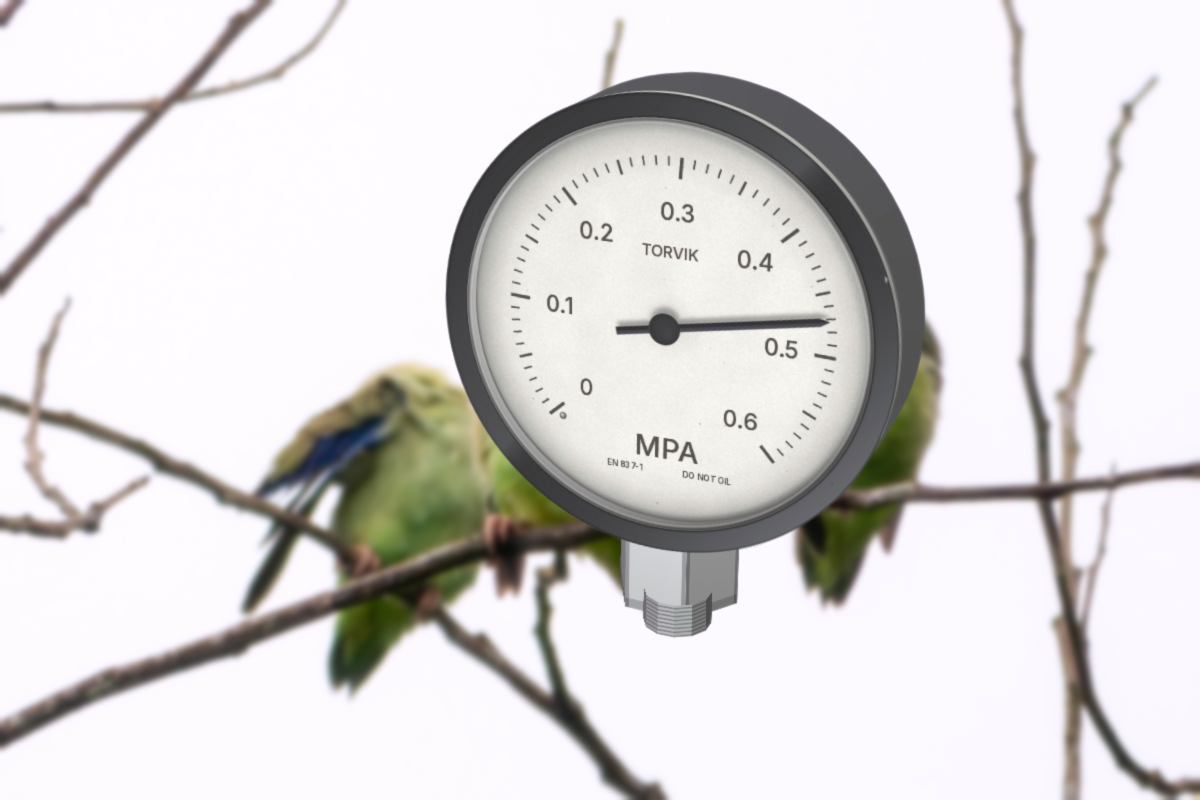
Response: **0.47** MPa
